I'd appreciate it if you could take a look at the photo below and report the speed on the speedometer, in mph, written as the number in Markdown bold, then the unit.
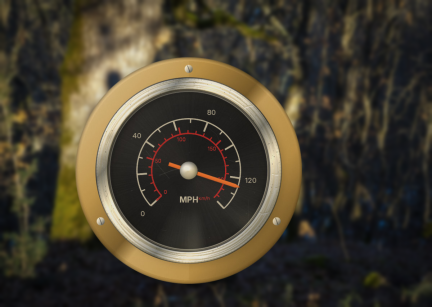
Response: **125** mph
